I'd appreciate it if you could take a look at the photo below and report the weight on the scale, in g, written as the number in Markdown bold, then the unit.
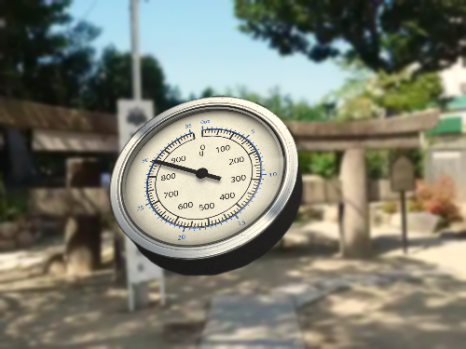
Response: **850** g
